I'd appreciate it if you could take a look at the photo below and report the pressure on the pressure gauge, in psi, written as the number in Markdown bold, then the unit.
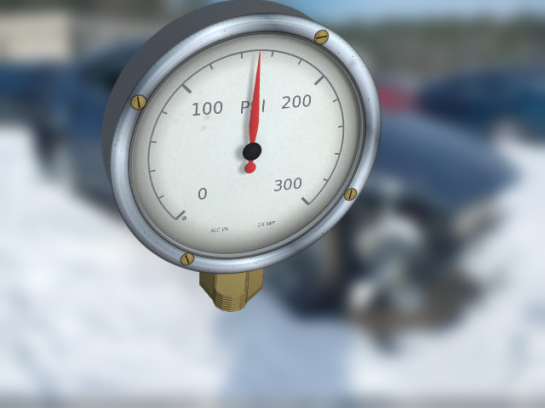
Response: **150** psi
